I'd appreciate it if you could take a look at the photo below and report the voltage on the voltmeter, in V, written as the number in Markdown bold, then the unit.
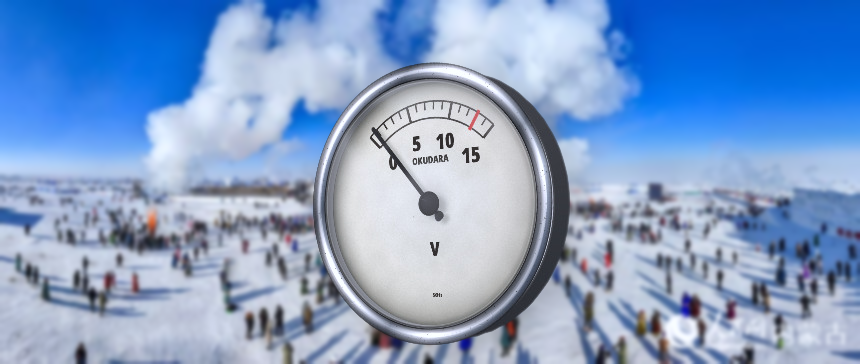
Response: **1** V
